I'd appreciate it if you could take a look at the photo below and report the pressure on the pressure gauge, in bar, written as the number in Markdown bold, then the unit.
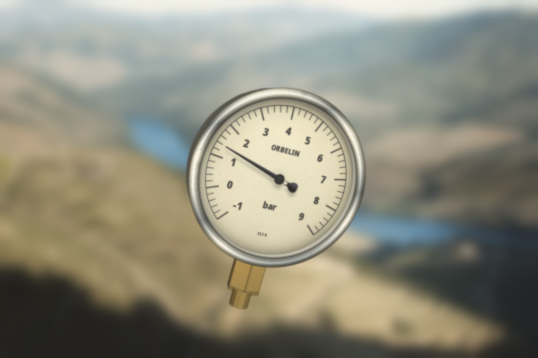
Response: **1.4** bar
